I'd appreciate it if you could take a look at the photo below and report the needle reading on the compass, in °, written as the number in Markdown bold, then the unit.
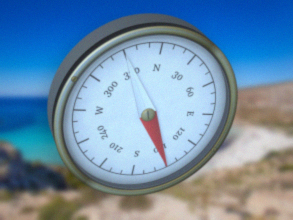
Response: **150** °
